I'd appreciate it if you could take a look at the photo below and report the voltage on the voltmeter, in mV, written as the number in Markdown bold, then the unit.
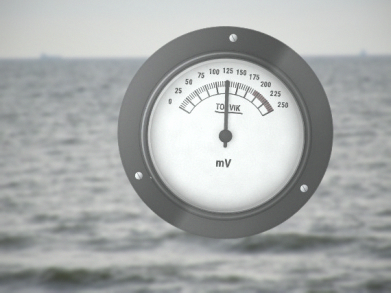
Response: **125** mV
